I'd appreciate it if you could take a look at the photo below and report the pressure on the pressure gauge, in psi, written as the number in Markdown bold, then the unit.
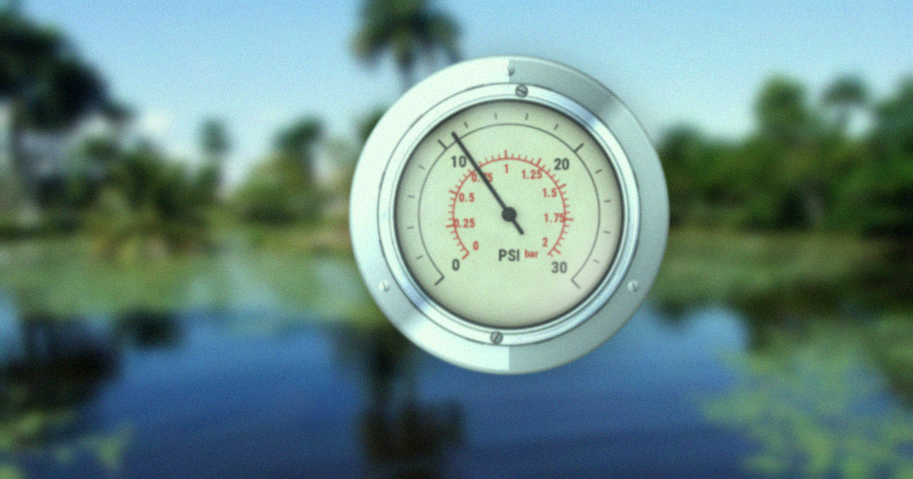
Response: **11** psi
